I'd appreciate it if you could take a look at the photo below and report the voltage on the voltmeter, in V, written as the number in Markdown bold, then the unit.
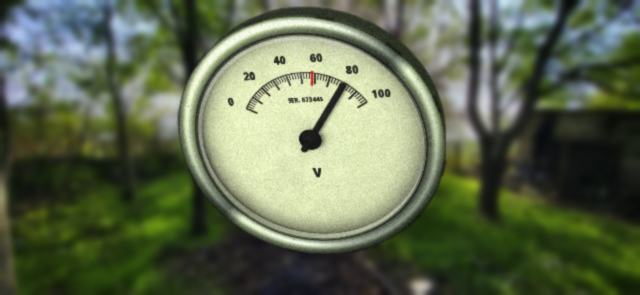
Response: **80** V
